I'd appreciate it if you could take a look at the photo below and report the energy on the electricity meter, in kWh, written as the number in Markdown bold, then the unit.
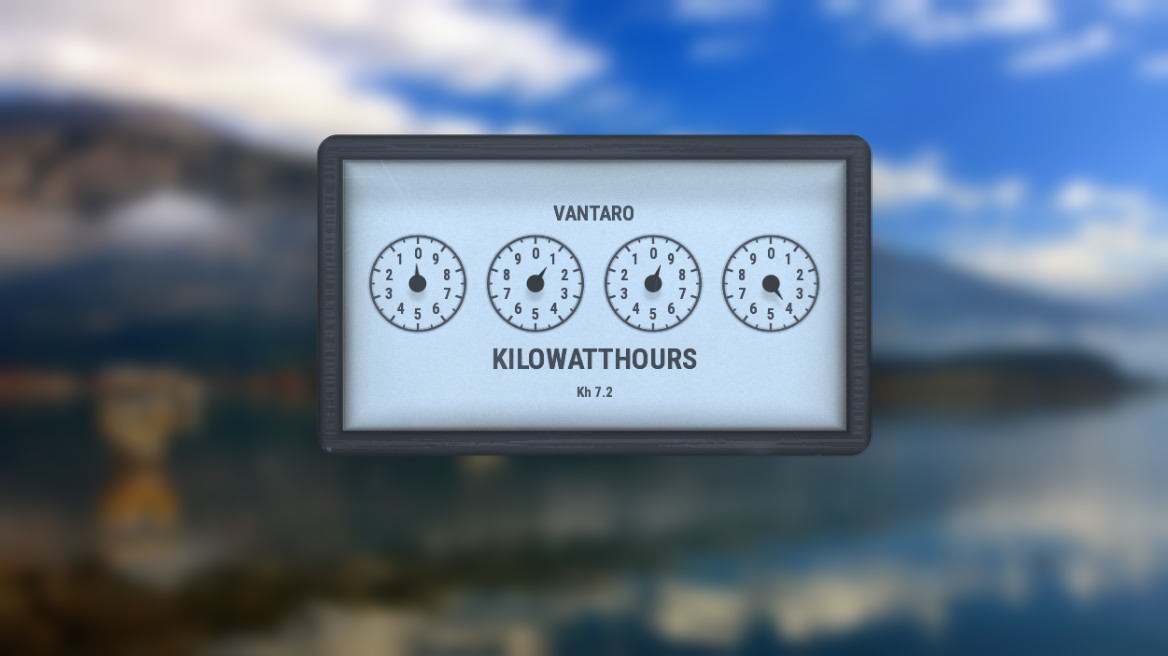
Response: **94** kWh
